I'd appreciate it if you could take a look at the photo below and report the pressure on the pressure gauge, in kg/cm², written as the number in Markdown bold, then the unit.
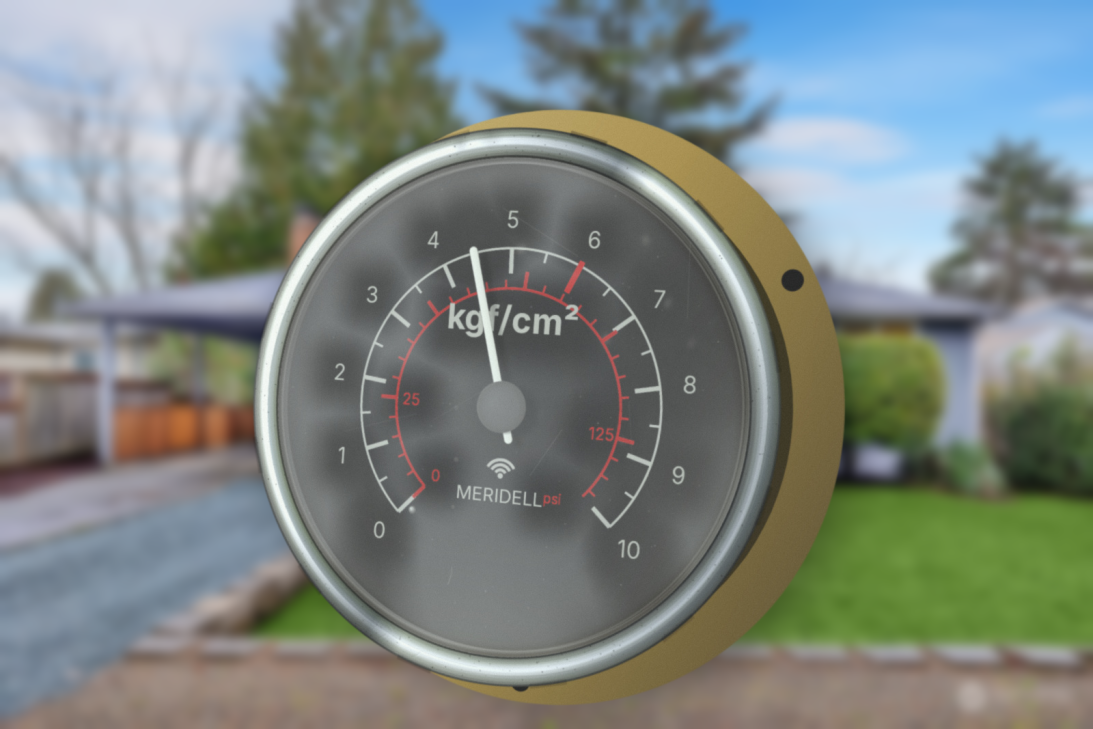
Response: **4.5** kg/cm²
